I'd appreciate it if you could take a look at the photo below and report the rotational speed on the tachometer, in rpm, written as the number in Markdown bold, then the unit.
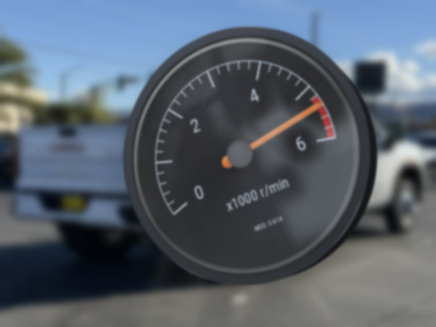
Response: **5400** rpm
